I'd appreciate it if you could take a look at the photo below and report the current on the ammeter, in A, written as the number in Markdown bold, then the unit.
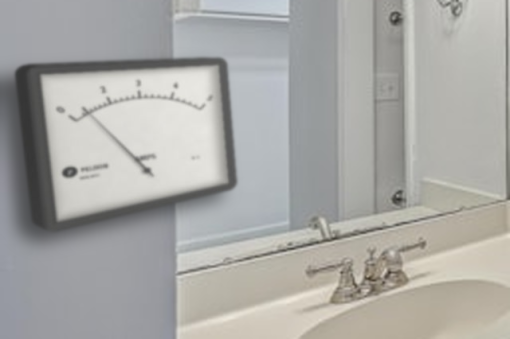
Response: **1** A
